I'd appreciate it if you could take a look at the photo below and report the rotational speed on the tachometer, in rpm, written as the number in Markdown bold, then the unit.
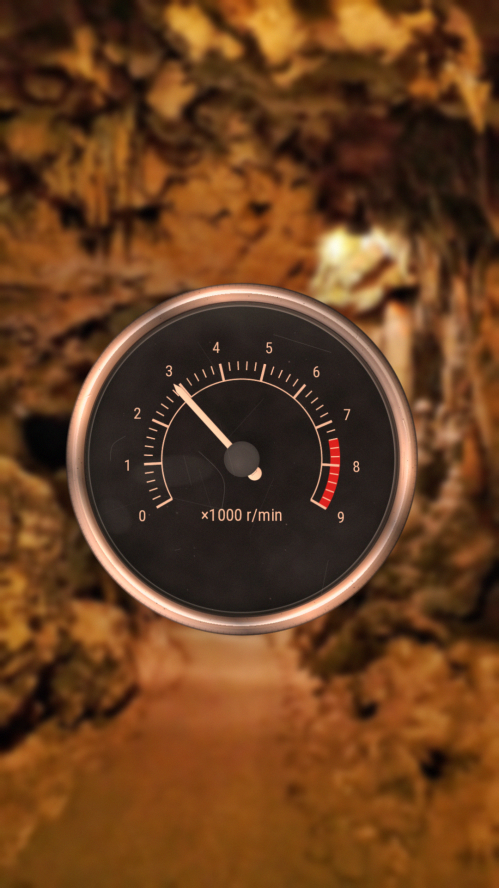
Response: **2900** rpm
